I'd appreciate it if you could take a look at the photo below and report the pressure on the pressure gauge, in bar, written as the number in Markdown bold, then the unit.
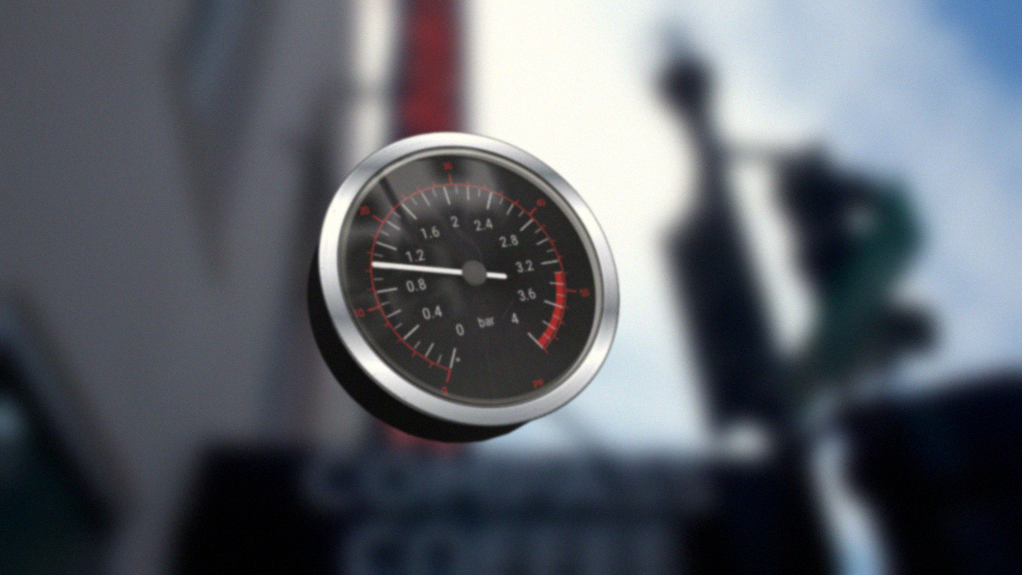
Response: **1** bar
